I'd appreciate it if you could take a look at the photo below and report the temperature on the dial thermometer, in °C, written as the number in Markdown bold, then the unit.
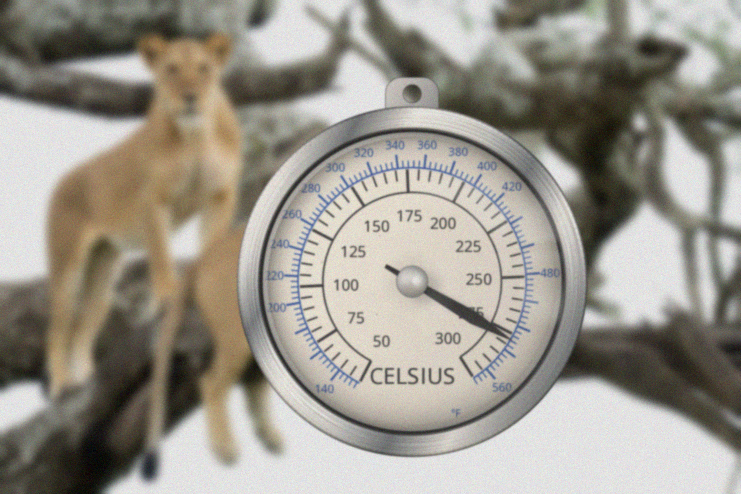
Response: **277.5** °C
